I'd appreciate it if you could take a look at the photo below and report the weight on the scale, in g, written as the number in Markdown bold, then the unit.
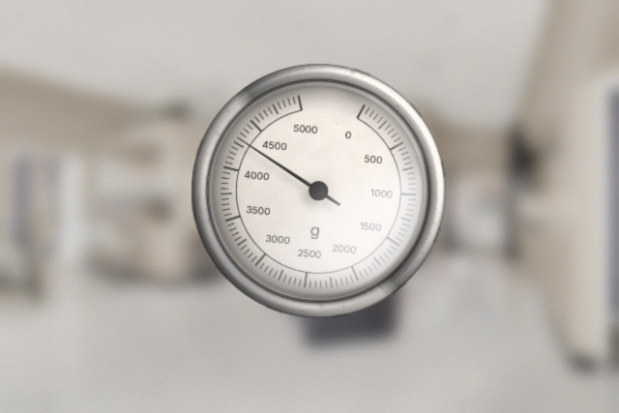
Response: **4300** g
